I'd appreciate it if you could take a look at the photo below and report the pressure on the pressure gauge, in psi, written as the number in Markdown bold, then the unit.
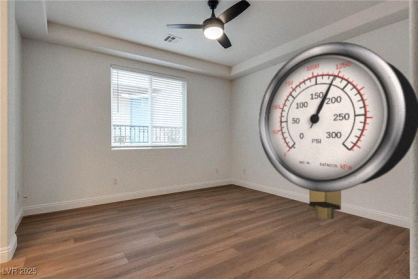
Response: **180** psi
